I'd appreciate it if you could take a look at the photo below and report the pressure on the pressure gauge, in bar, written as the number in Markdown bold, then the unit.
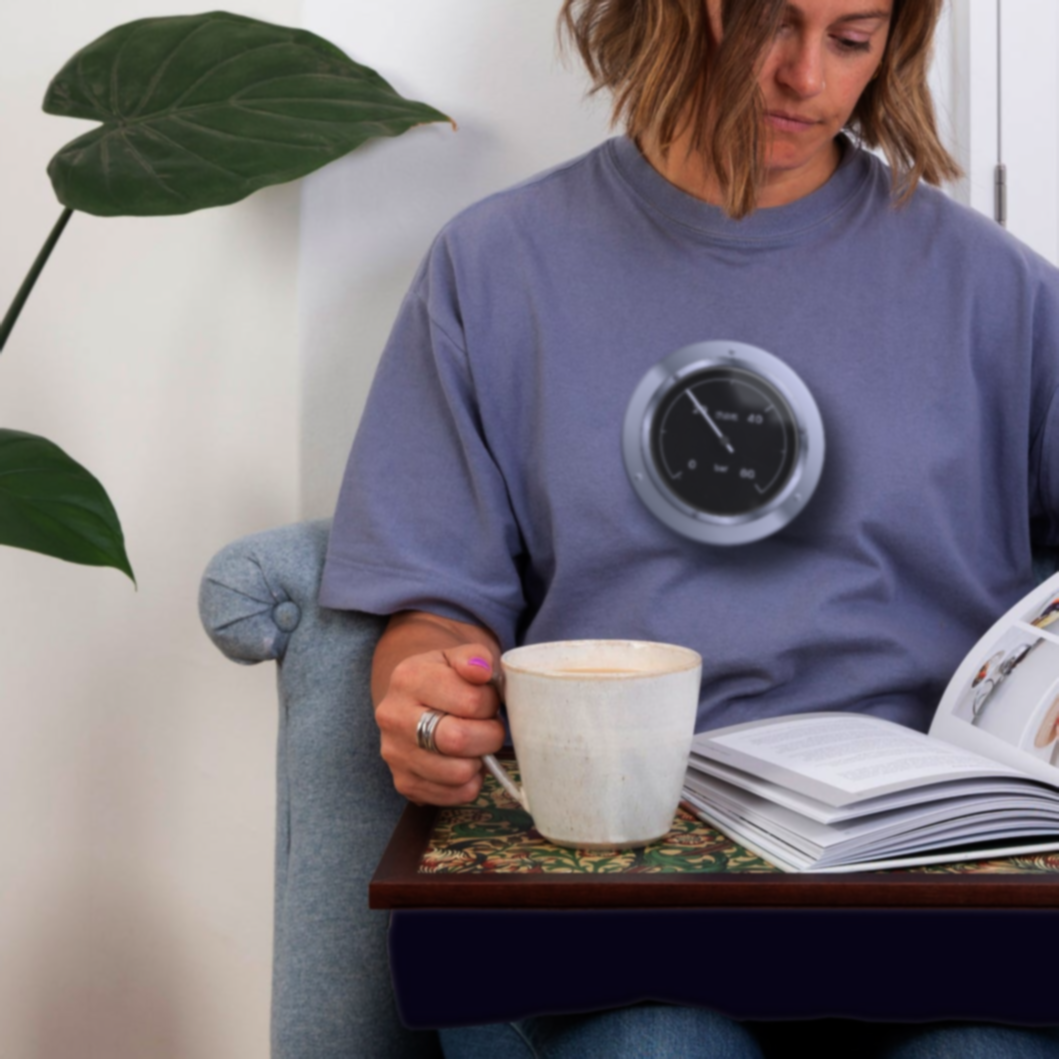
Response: **20** bar
